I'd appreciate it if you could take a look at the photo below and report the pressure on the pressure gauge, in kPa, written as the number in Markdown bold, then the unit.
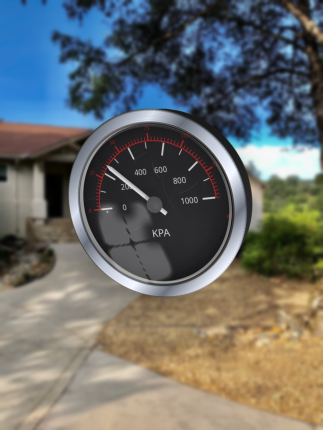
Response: **250** kPa
